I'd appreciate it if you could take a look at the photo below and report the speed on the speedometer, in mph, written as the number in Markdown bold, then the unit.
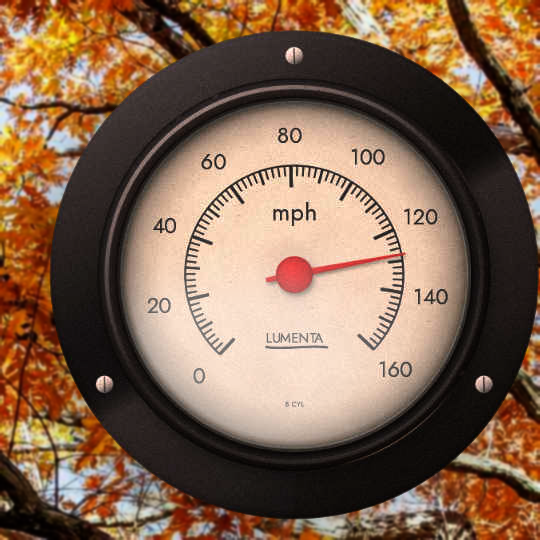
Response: **128** mph
